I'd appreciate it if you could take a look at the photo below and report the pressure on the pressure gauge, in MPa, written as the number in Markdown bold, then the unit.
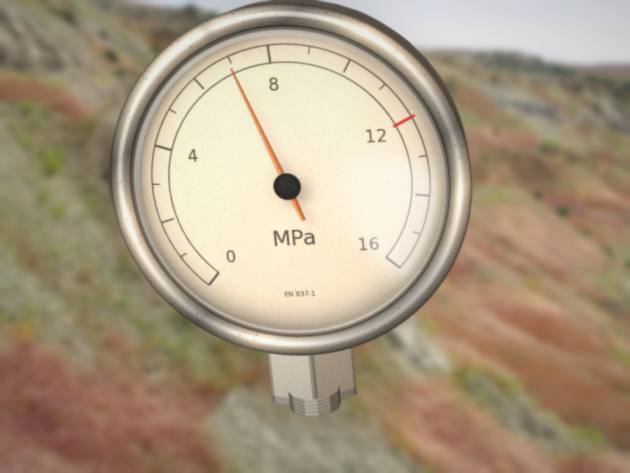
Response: **7** MPa
